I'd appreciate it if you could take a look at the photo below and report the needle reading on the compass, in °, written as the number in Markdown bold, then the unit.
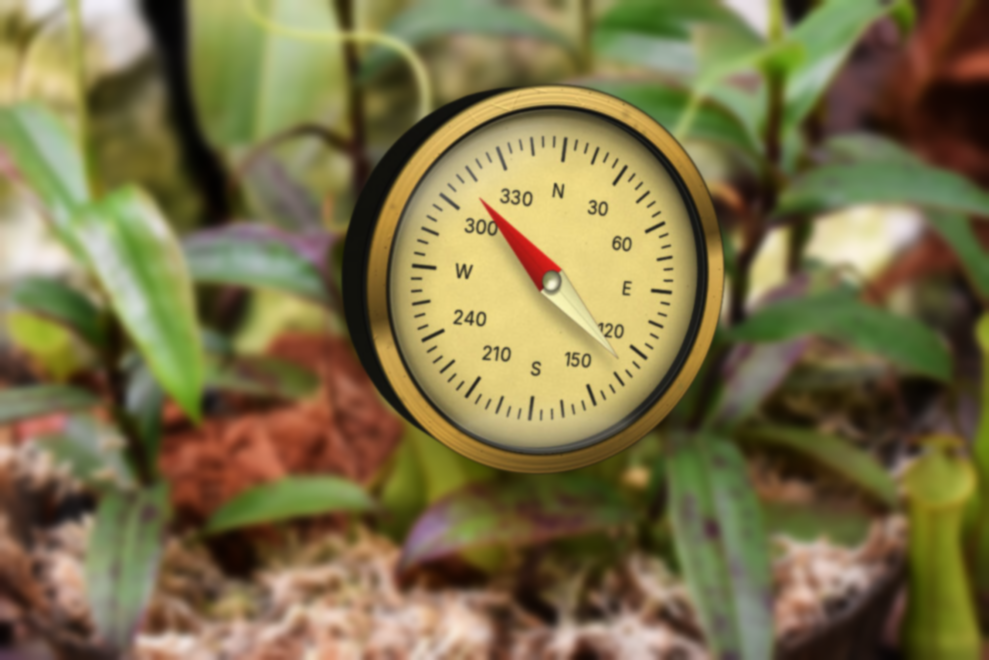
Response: **310** °
